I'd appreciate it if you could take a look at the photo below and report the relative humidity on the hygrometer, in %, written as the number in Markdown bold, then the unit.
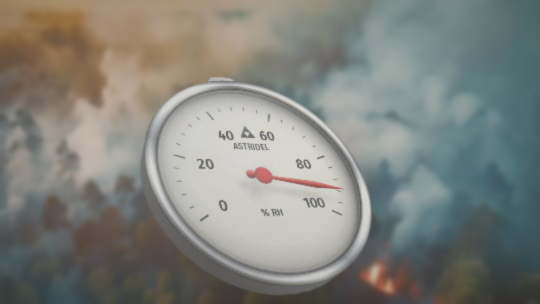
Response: **92** %
